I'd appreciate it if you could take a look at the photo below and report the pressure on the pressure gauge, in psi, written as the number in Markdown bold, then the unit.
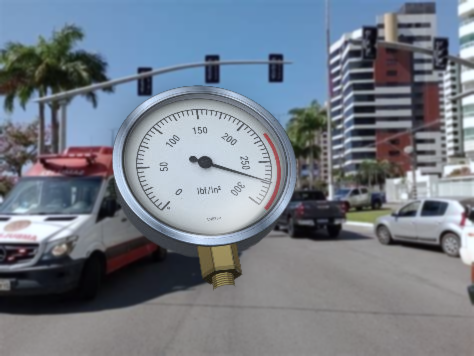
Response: **275** psi
